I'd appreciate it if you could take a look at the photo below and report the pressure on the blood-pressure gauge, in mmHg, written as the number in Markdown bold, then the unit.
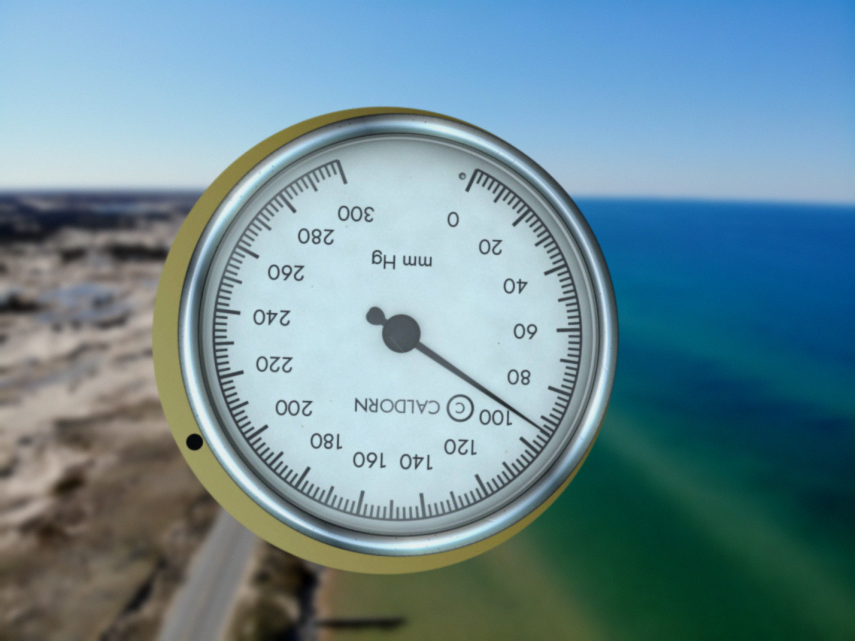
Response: **94** mmHg
